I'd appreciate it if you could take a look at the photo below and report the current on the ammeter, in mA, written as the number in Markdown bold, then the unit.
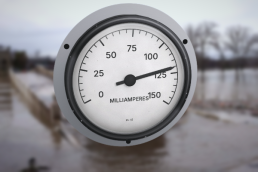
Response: **120** mA
